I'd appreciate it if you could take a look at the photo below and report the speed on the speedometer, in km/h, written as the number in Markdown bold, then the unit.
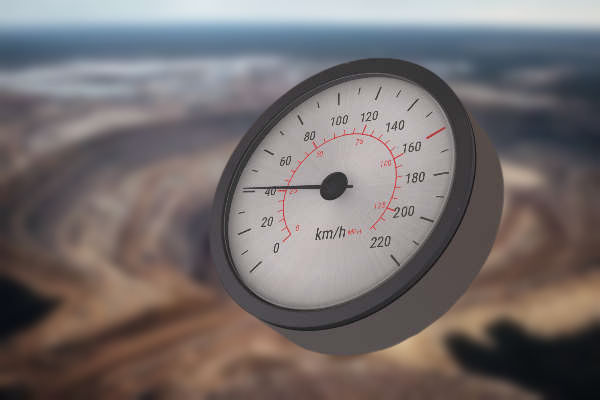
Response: **40** km/h
